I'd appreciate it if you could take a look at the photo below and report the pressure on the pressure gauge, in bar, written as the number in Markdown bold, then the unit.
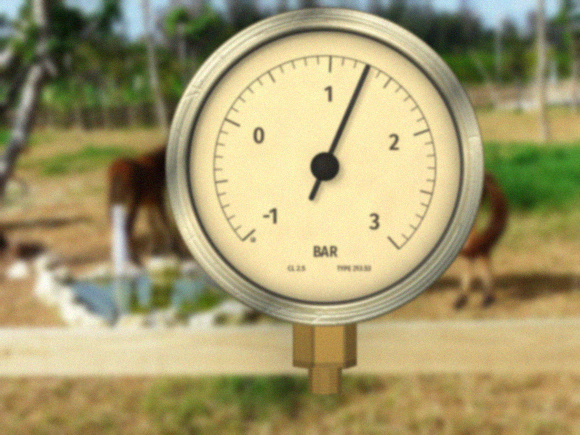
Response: **1.3** bar
